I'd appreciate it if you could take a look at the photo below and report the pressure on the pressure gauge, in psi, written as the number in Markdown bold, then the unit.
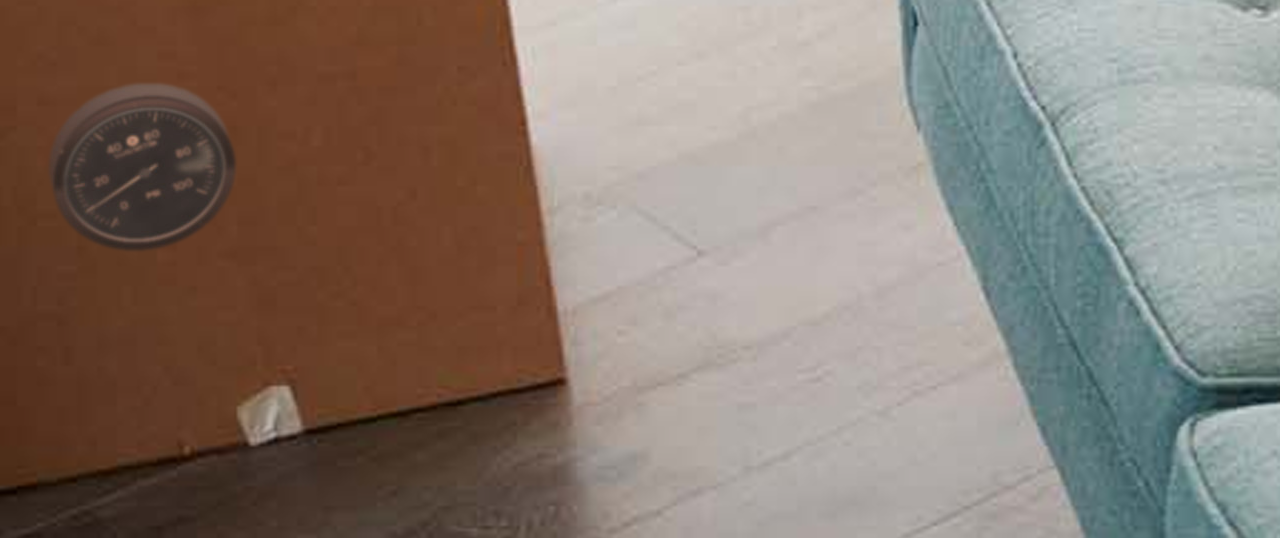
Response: **10** psi
